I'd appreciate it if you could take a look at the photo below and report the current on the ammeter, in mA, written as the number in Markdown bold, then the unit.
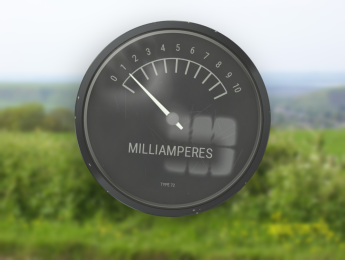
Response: **1** mA
